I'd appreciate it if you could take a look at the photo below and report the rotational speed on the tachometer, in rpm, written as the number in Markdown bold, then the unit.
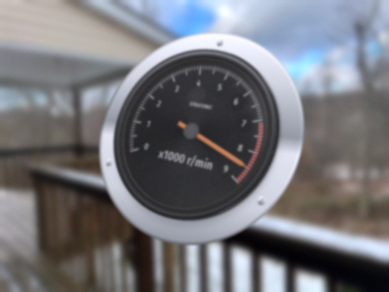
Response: **8500** rpm
